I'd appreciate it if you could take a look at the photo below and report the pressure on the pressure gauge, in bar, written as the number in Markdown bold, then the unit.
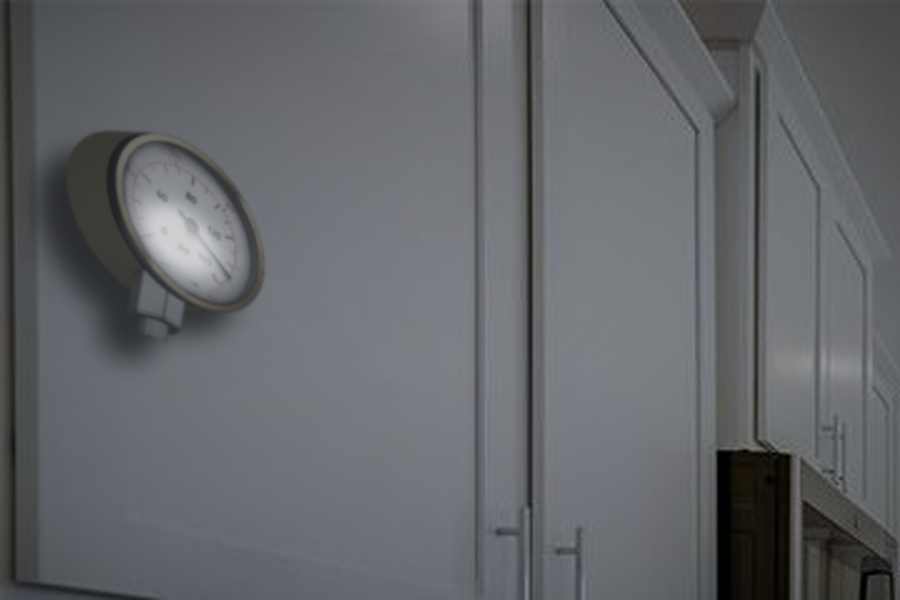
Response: **150** bar
